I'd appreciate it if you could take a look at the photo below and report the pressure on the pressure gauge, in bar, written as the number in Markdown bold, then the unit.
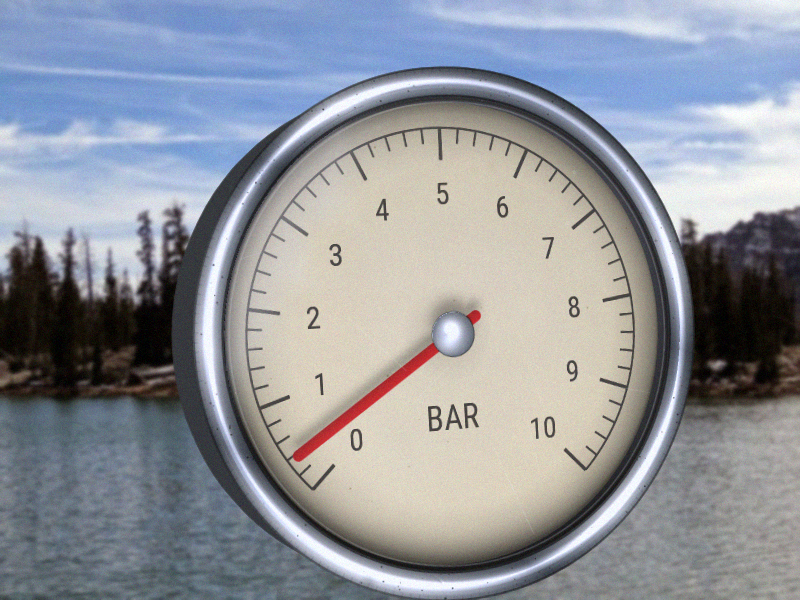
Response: **0.4** bar
